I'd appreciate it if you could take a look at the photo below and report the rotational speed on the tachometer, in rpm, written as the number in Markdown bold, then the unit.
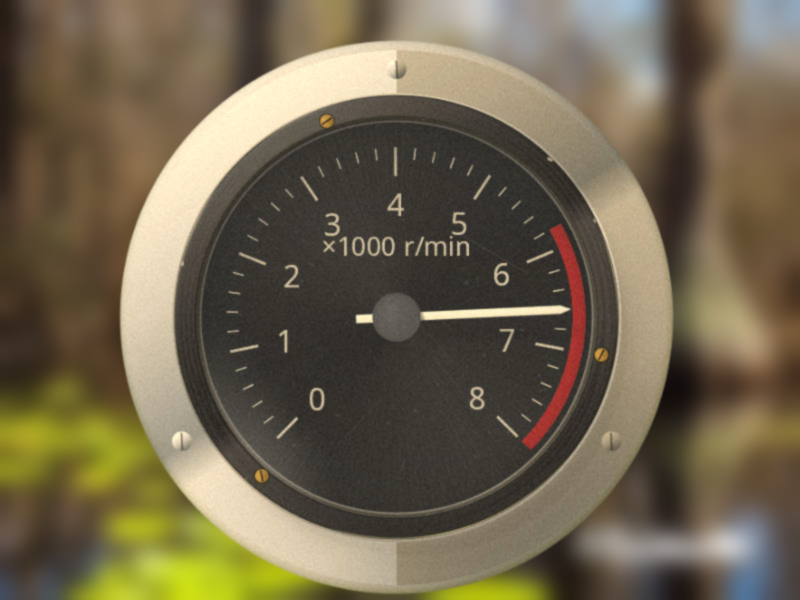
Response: **6600** rpm
